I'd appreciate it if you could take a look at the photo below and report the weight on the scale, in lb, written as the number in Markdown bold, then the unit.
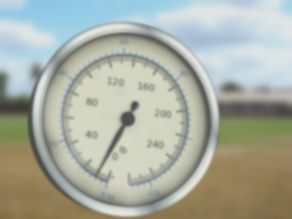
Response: **10** lb
